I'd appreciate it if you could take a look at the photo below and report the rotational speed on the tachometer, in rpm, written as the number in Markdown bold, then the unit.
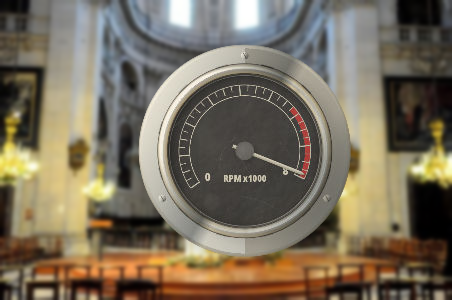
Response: **7875** rpm
